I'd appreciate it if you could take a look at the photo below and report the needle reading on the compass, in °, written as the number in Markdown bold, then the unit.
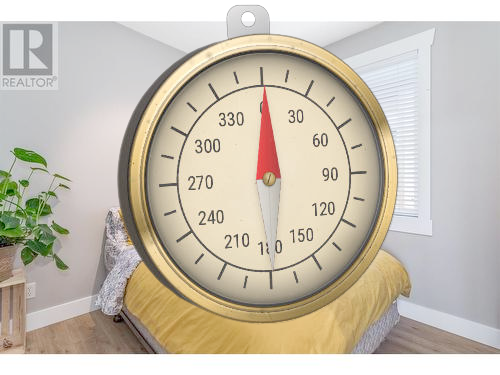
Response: **0** °
